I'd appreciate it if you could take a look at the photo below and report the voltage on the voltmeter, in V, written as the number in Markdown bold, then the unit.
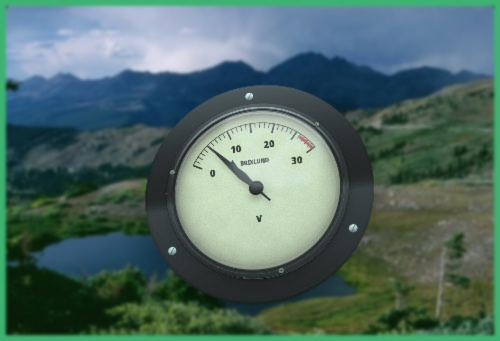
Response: **5** V
